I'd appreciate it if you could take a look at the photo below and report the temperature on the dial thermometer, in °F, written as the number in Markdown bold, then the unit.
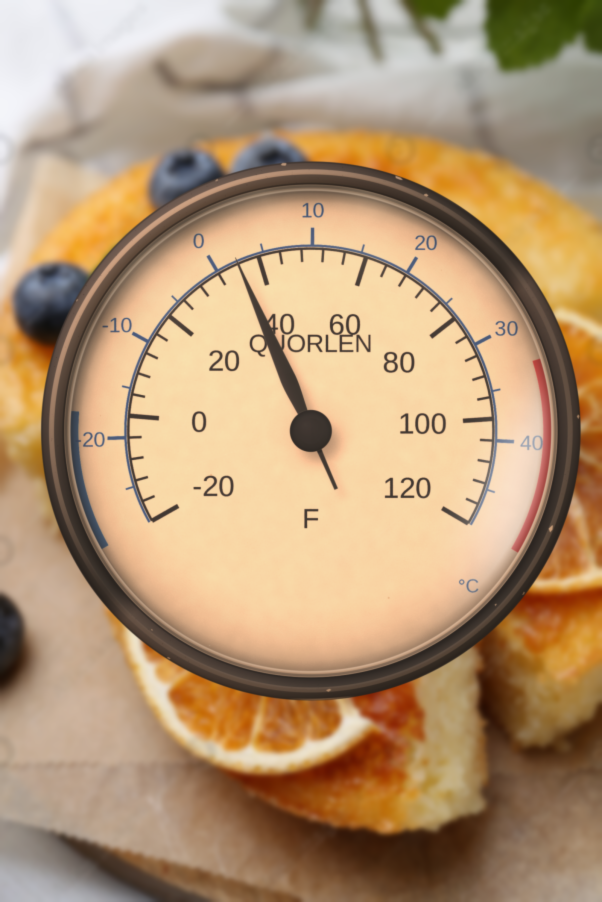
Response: **36** °F
